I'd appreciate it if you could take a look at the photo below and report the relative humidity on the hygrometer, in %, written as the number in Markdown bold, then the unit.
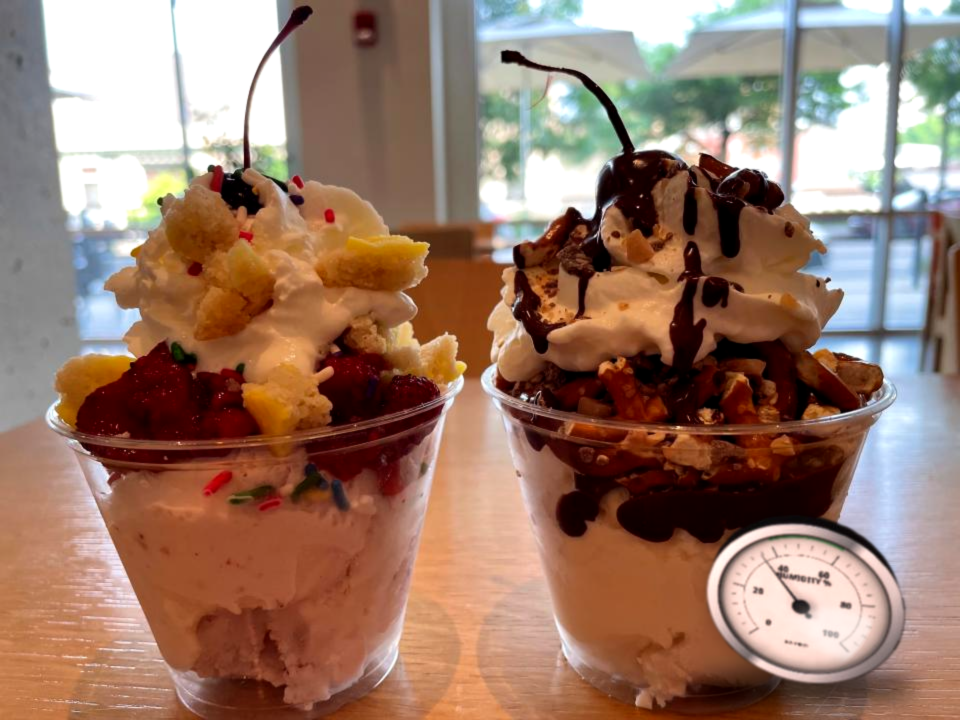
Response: **36** %
